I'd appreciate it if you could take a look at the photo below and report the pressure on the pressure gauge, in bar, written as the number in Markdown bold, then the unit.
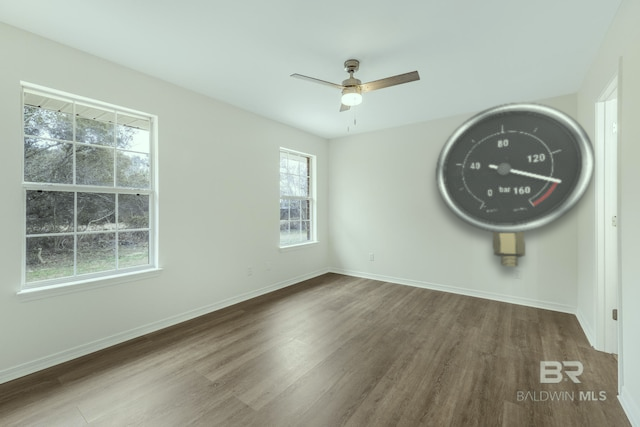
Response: **140** bar
